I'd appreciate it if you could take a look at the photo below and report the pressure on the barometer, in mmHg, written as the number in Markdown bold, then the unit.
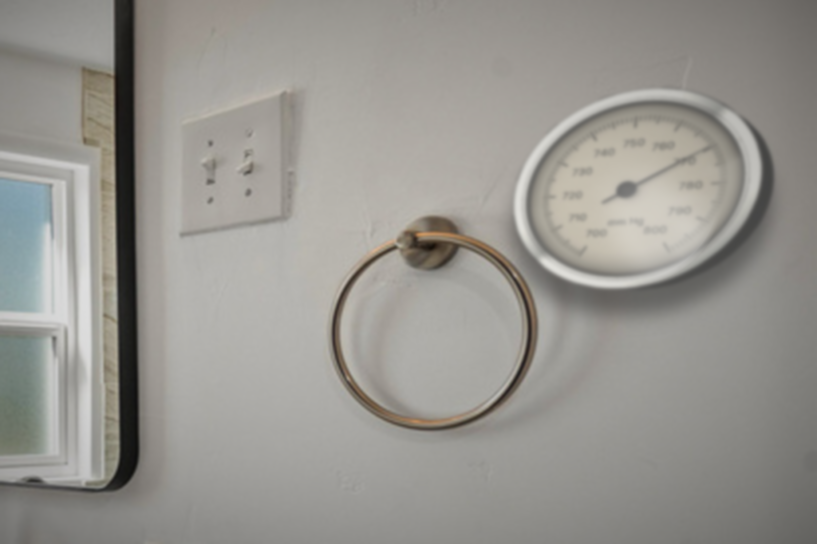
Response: **770** mmHg
